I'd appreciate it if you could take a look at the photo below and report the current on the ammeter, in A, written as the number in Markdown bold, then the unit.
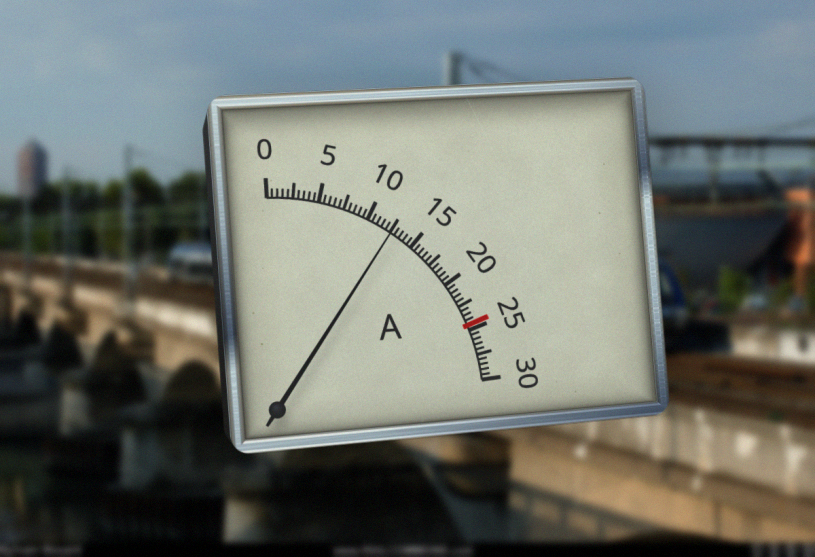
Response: **12.5** A
